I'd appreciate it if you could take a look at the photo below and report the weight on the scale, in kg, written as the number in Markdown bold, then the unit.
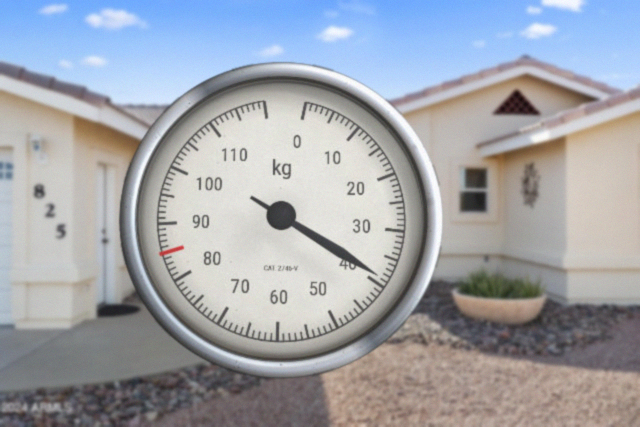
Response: **39** kg
